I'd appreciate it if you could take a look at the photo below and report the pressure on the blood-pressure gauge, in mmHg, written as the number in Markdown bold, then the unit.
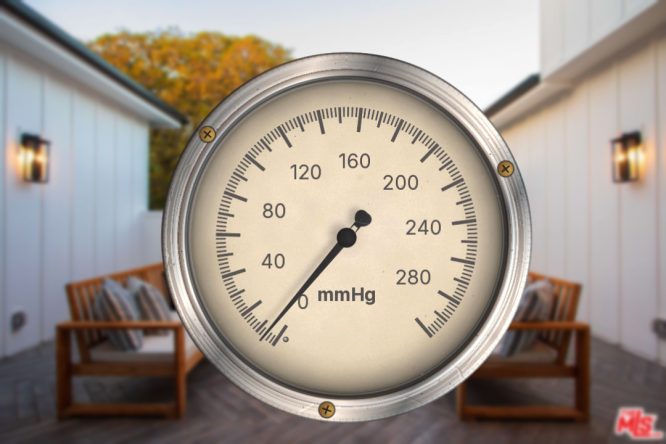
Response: **6** mmHg
